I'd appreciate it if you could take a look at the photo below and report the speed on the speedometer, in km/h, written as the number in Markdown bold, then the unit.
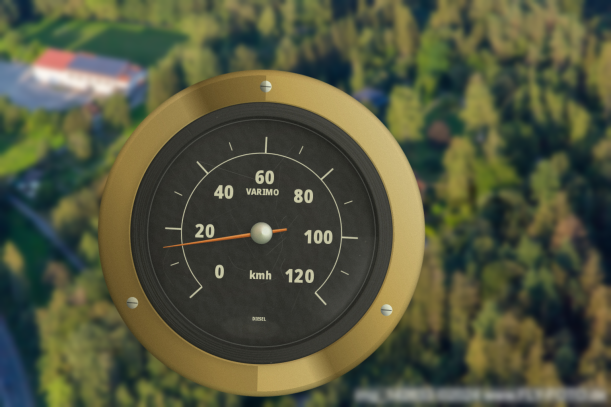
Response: **15** km/h
